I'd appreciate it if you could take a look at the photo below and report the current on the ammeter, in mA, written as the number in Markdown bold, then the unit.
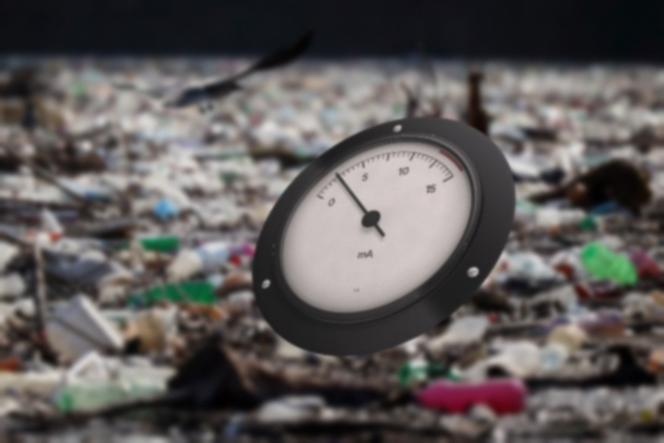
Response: **2.5** mA
